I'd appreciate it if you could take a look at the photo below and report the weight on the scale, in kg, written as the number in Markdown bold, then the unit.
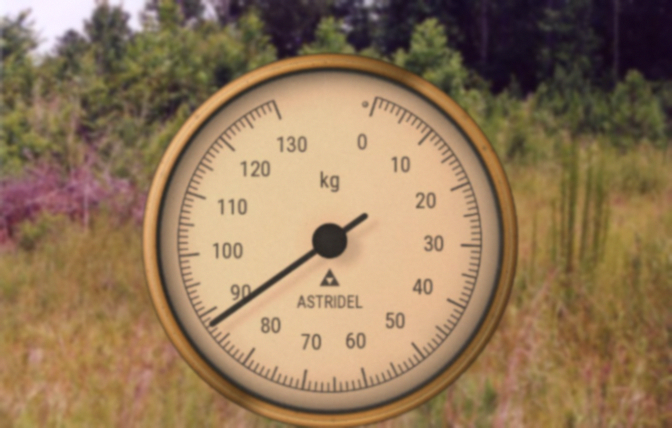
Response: **88** kg
